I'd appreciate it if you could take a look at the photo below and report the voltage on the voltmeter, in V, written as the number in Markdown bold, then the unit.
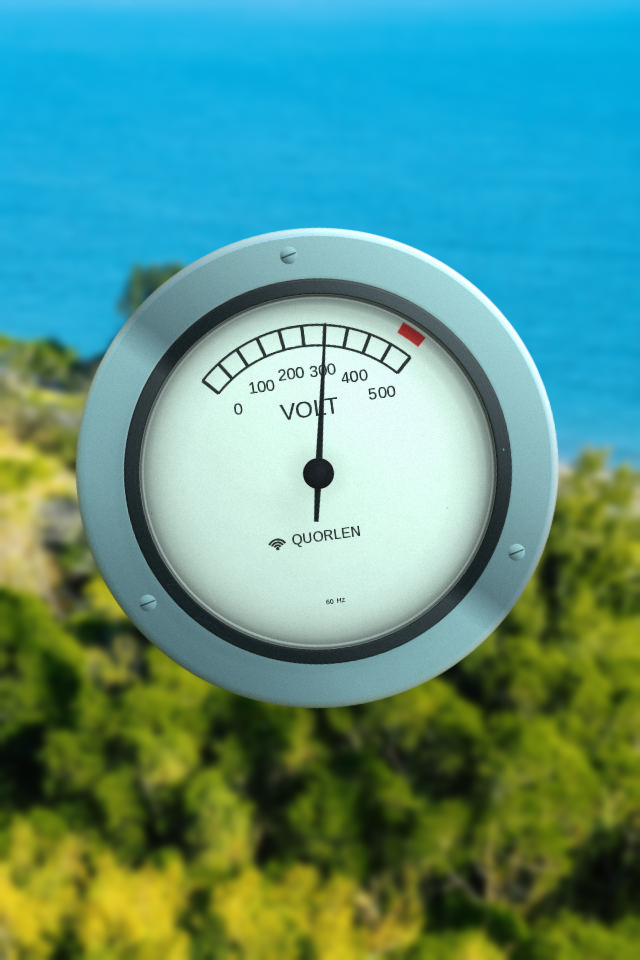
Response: **300** V
